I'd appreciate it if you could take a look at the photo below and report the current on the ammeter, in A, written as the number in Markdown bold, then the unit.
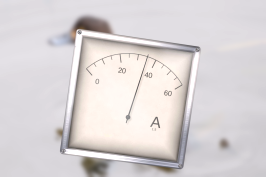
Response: **35** A
